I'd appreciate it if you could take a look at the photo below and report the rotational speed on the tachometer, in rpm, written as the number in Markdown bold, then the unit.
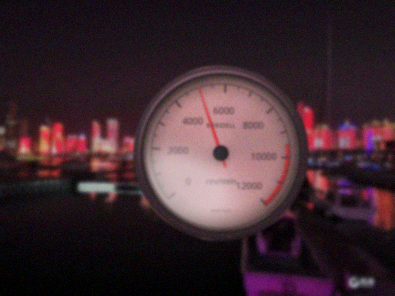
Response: **5000** rpm
